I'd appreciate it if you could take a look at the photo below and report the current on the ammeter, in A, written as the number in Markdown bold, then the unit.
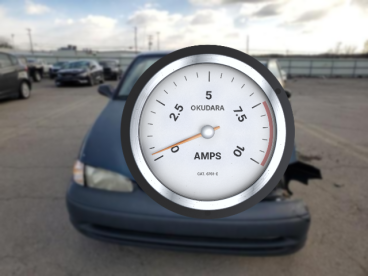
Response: **0.25** A
